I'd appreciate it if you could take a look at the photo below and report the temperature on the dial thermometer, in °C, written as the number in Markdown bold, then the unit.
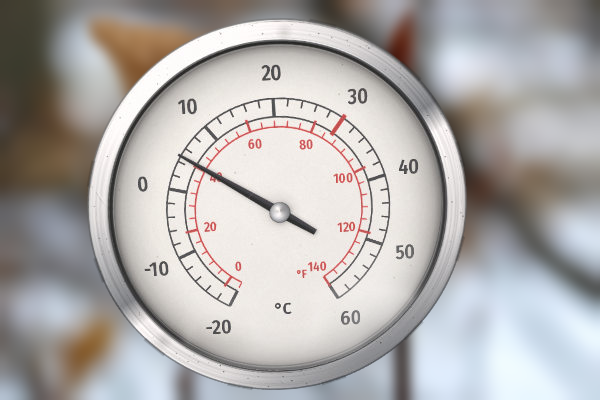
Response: **5** °C
